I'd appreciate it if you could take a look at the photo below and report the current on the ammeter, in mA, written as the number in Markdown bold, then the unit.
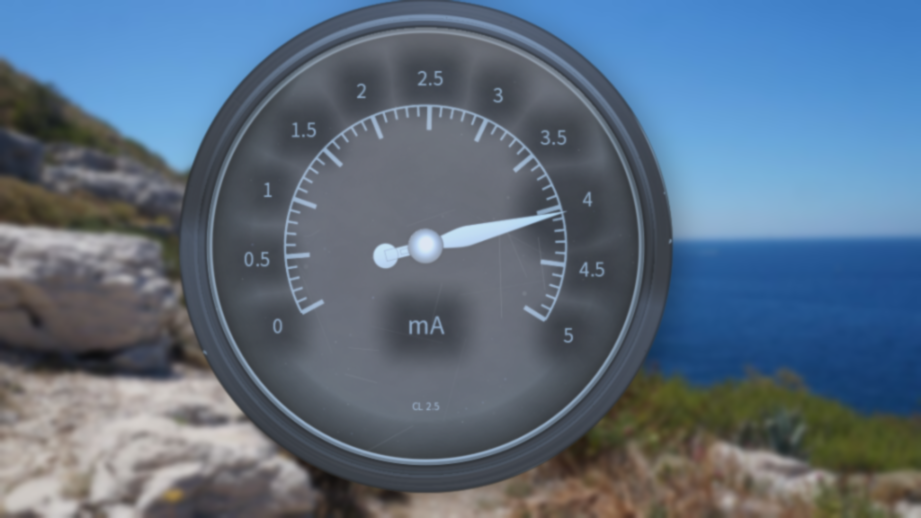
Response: **4.05** mA
